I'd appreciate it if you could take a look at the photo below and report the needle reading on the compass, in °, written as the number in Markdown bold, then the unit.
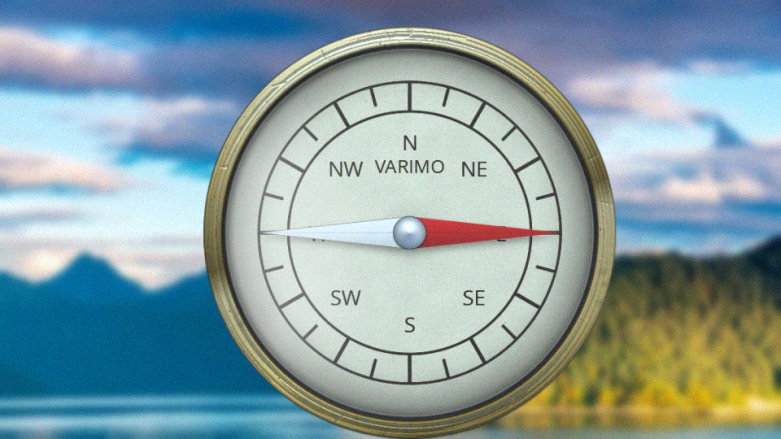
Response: **90** °
